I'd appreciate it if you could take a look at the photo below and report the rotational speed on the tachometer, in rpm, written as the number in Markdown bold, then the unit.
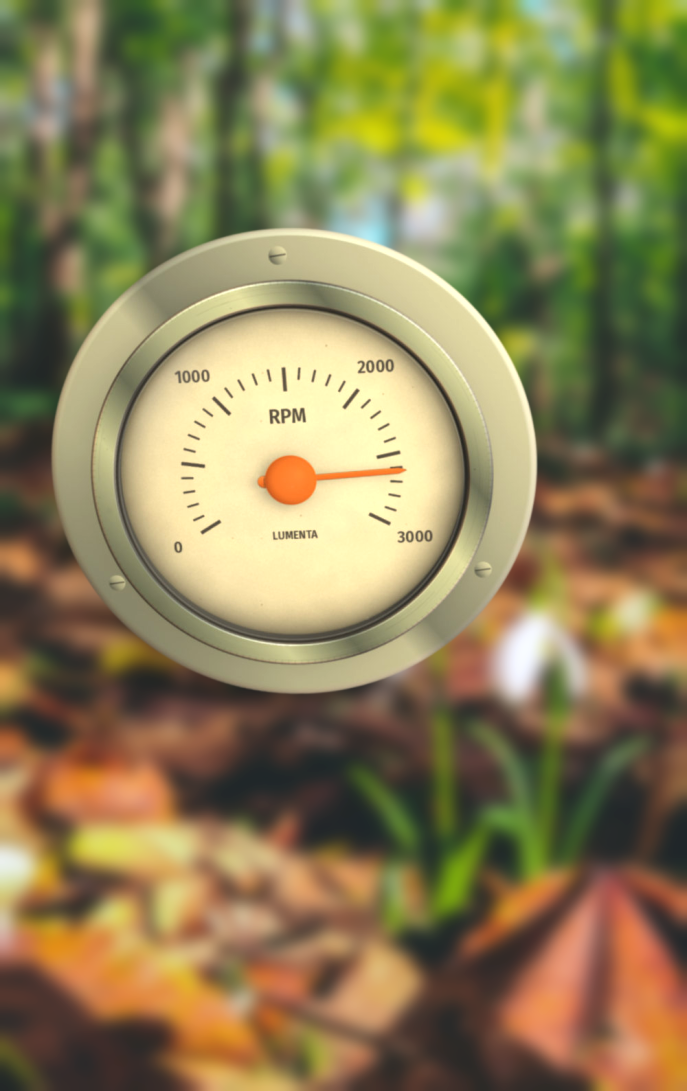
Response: **2600** rpm
